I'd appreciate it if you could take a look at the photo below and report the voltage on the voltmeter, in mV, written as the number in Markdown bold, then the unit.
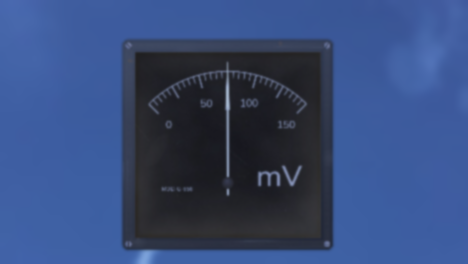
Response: **75** mV
